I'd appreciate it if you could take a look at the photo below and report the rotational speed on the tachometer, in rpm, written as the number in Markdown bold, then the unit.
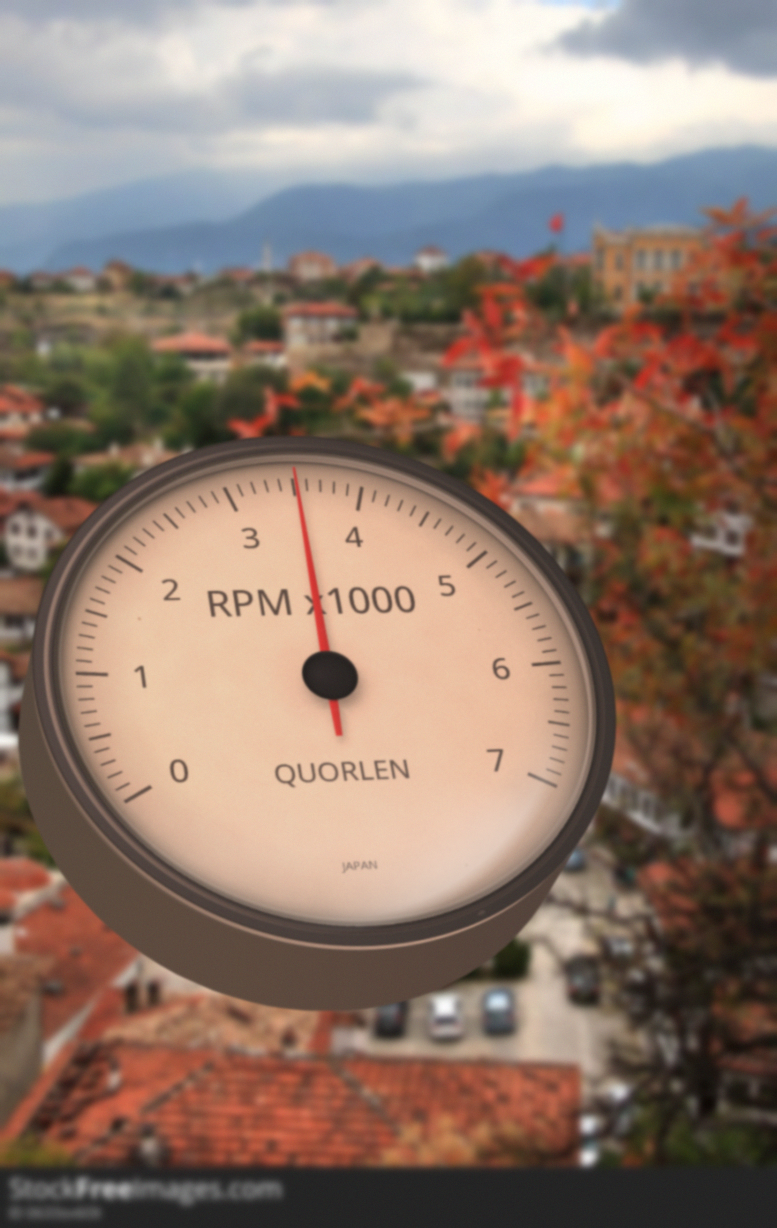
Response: **3500** rpm
